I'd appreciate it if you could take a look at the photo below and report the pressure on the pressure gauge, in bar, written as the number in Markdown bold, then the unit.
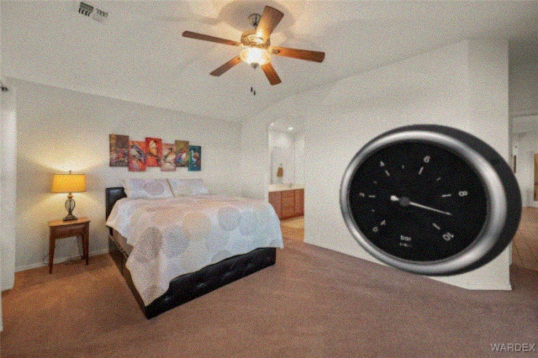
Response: **9** bar
